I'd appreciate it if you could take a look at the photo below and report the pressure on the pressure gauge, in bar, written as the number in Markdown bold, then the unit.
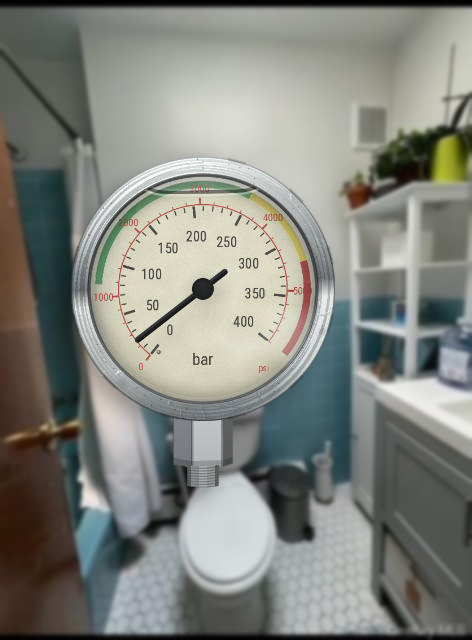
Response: **20** bar
